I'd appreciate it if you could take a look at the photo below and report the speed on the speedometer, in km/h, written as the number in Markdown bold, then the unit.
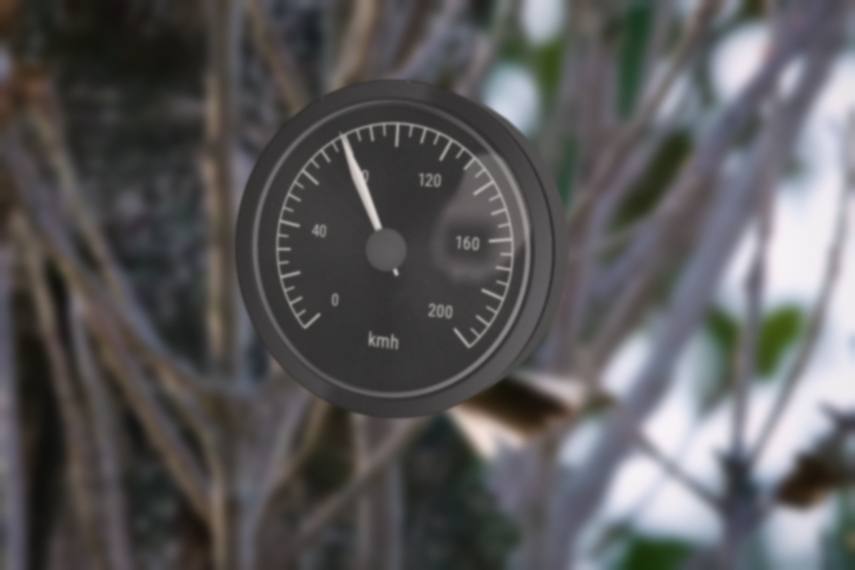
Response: **80** km/h
